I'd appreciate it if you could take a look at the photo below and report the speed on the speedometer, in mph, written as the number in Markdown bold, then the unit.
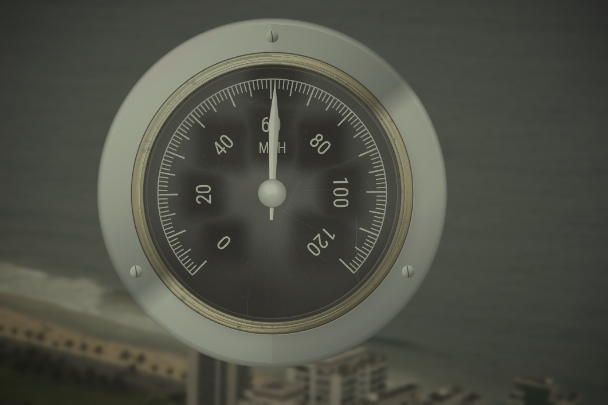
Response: **61** mph
